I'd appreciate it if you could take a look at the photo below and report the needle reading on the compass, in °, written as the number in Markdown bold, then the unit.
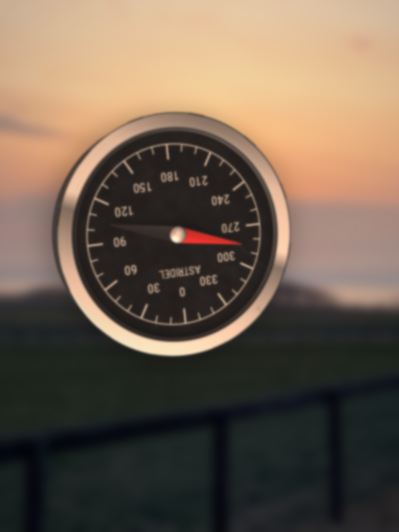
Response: **285** °
